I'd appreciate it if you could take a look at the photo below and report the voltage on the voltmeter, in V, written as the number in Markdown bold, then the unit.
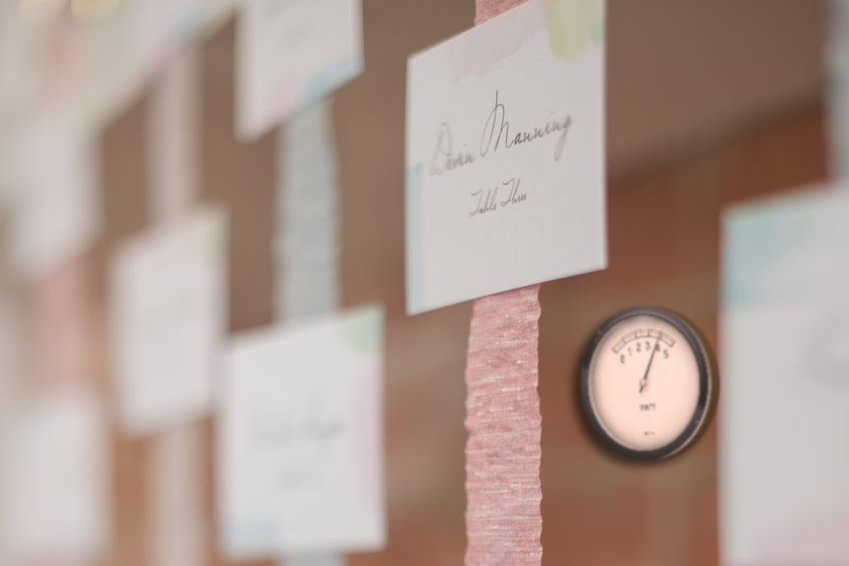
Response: **4** V
